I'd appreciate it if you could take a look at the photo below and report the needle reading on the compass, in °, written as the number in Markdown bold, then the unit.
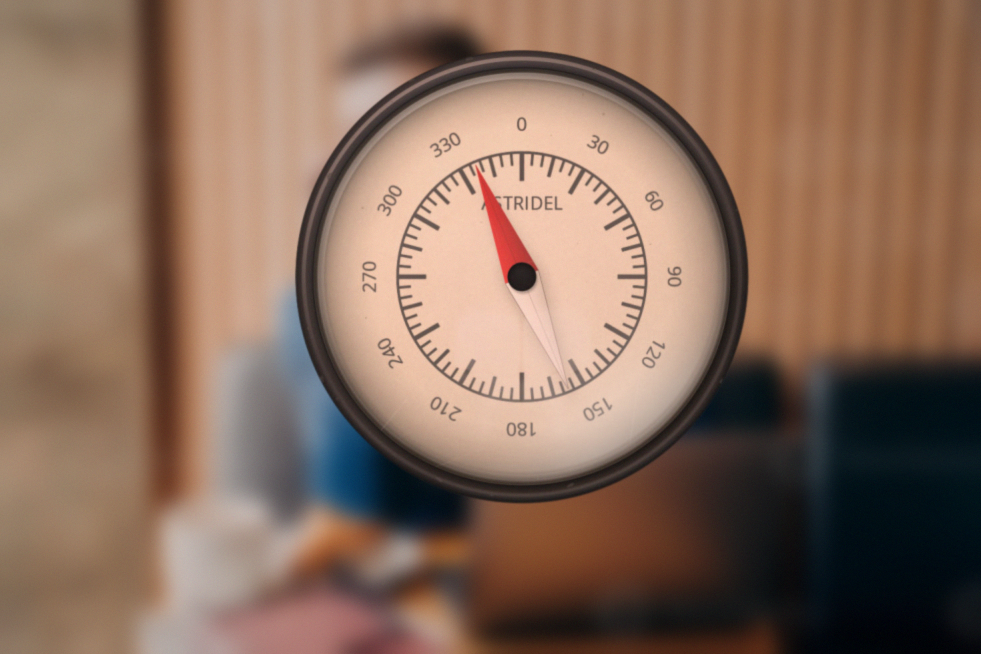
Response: **337.5** °
